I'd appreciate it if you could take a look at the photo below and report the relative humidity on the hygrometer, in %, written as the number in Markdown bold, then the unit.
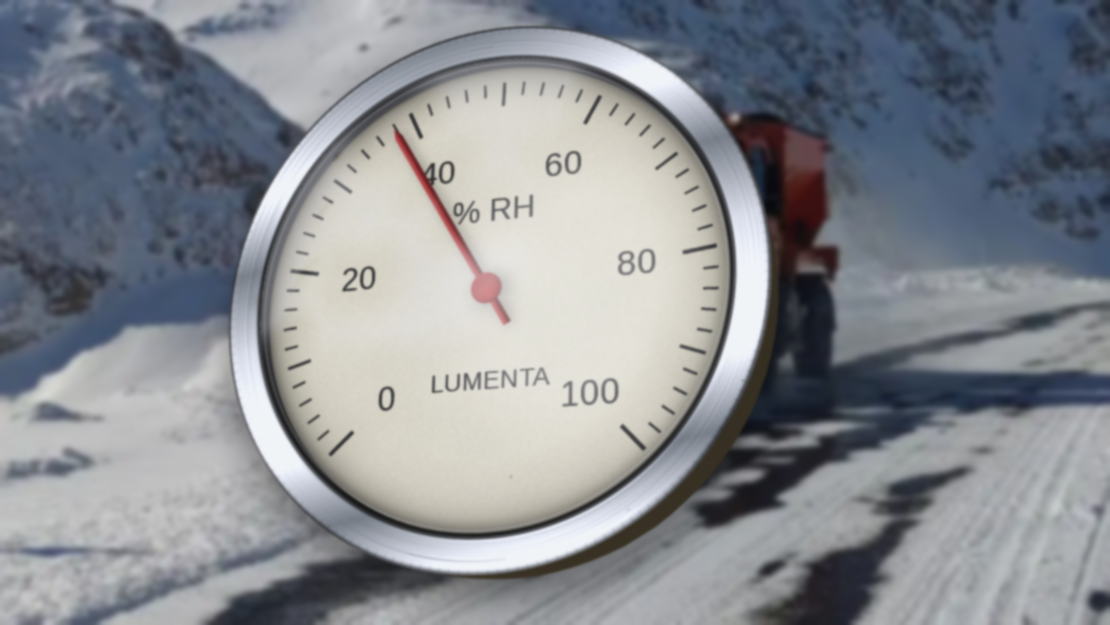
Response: **38** %
